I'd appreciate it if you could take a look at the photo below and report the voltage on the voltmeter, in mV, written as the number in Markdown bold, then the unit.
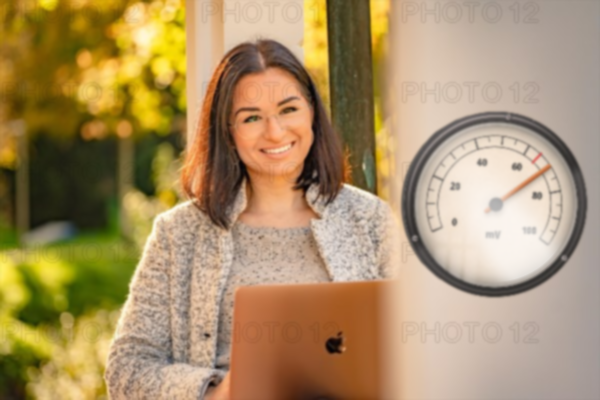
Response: **70** mV
